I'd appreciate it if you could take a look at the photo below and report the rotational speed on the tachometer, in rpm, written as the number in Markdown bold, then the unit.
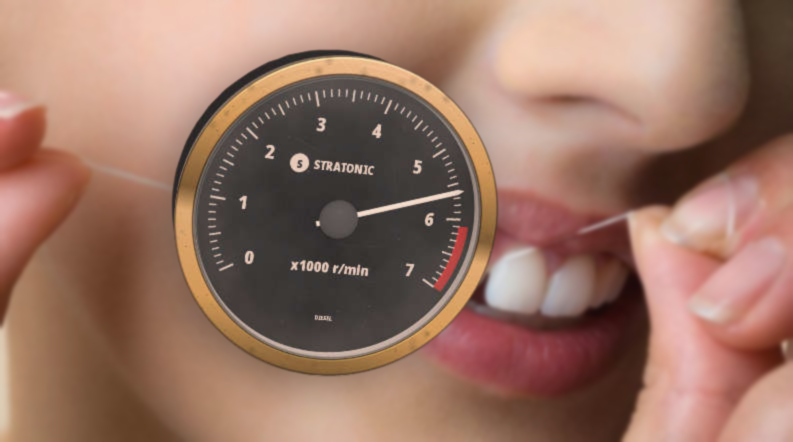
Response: **5600** rpm
